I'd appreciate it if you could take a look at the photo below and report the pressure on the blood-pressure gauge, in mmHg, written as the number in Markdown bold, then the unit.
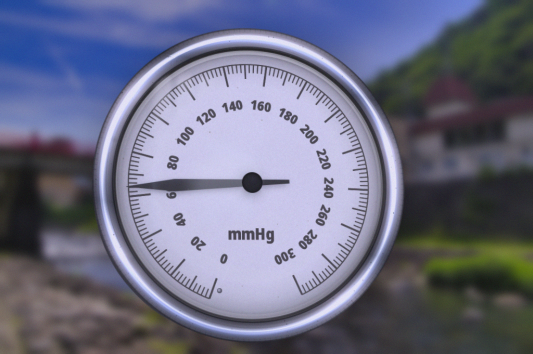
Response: **64** mmHg
